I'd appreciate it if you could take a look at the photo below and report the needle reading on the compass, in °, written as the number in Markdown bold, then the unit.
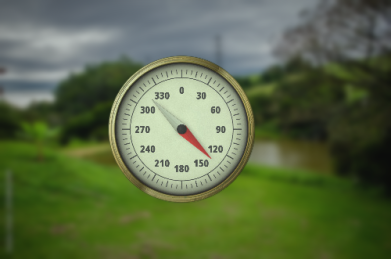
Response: **135** °
